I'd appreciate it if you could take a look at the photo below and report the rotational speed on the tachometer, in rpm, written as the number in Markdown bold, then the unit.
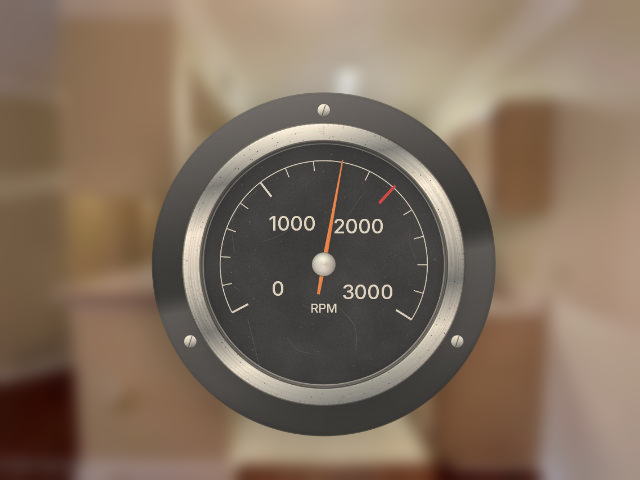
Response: **1600** rpm
